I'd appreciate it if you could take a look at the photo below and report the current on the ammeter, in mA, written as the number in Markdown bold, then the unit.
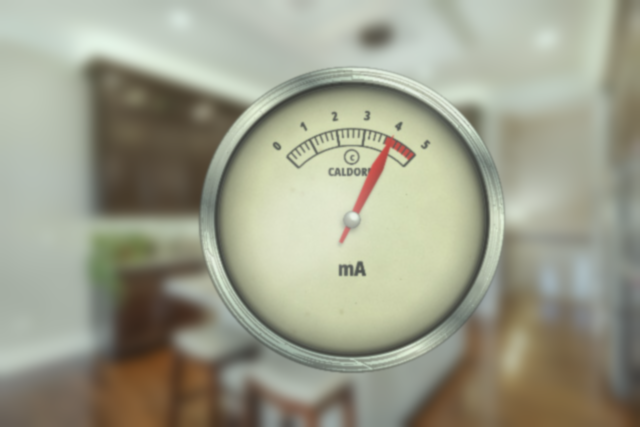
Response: **4** mA
